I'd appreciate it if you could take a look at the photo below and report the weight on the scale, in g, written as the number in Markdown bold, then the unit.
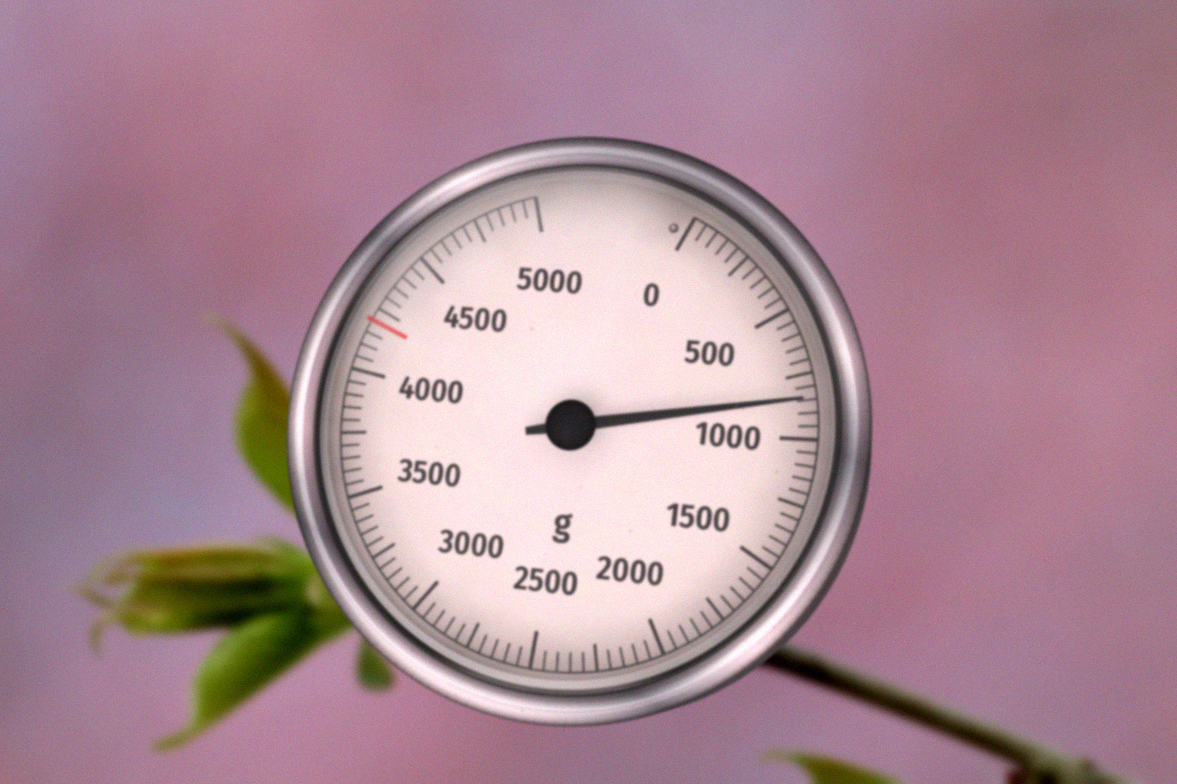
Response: **850** g
